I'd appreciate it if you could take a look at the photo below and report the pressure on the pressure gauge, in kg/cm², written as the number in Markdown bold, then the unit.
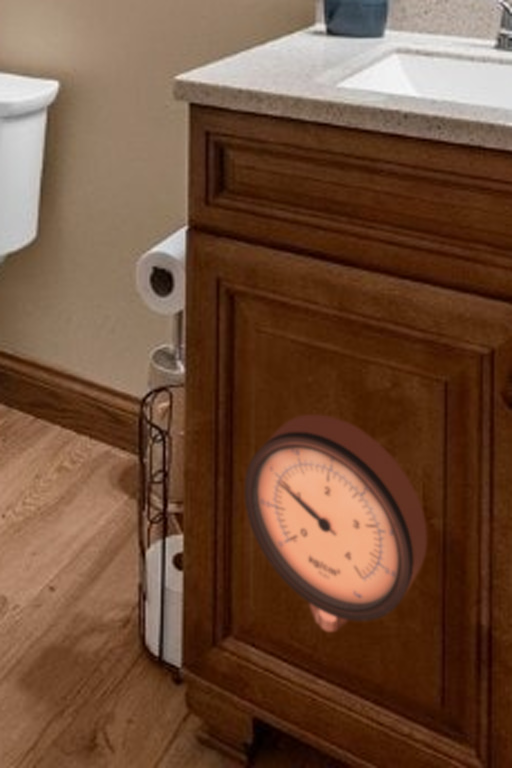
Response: **1** kg/cm²
